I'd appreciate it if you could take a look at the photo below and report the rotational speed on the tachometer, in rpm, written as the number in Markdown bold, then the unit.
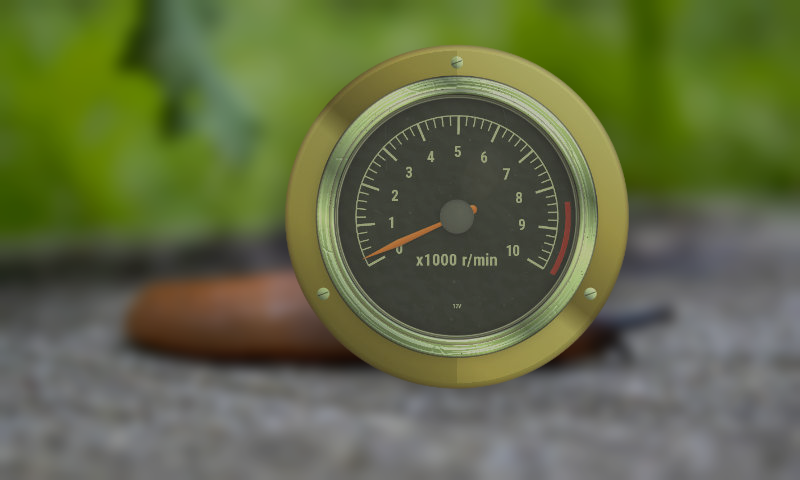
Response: **200** rpm
